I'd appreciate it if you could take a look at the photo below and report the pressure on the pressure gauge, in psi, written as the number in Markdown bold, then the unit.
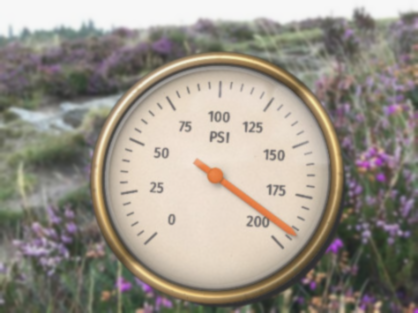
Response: **192.5** psi
